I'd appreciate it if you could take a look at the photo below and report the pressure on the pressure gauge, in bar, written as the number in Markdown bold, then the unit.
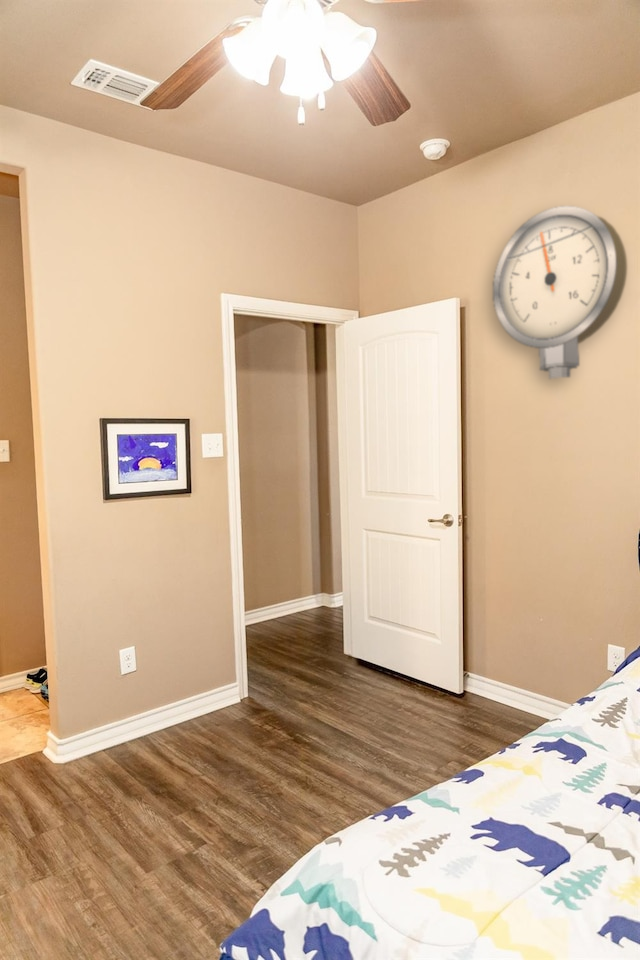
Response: **7.5** bar
